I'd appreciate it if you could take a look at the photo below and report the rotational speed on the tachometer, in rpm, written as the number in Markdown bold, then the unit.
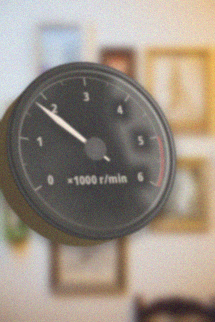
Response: **1750** rpm
